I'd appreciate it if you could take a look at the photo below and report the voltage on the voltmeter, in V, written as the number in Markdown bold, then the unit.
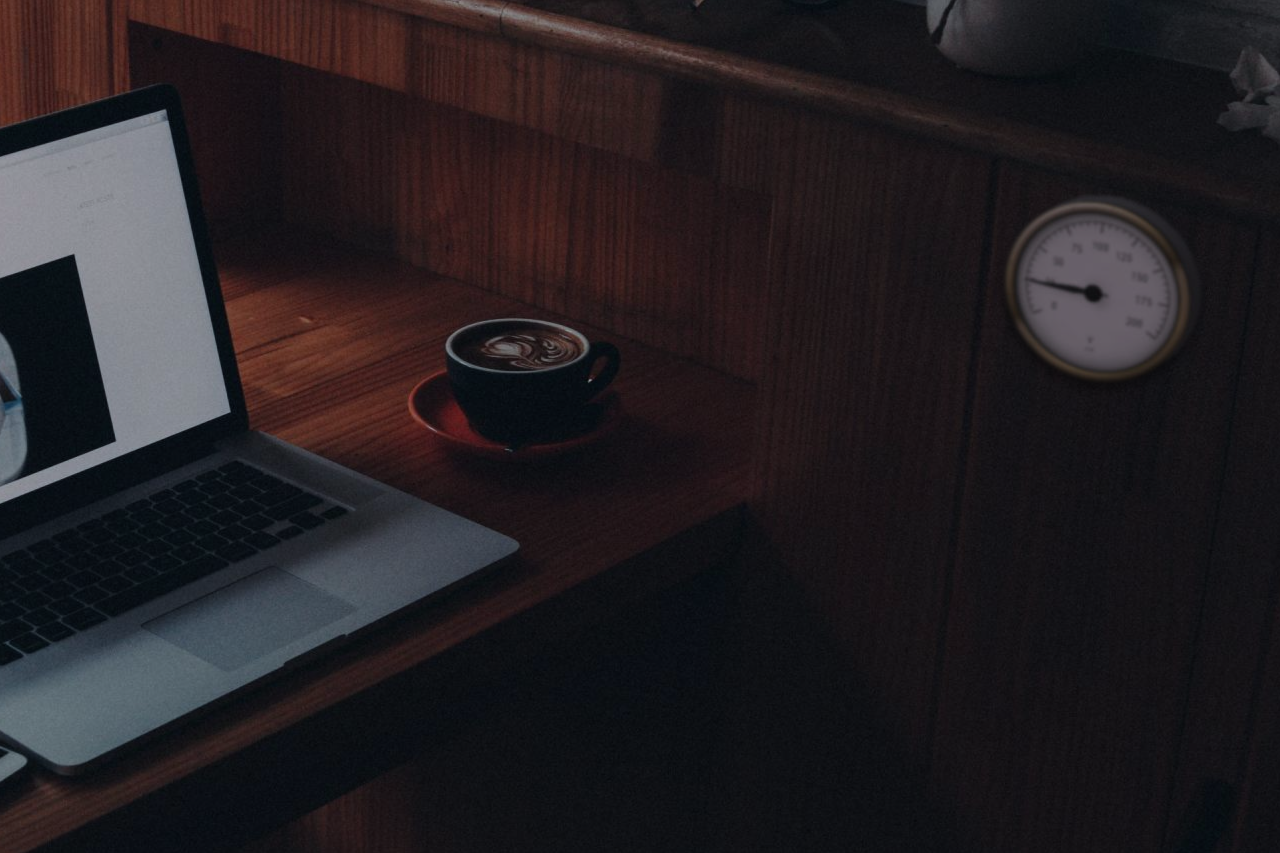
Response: **25** V
